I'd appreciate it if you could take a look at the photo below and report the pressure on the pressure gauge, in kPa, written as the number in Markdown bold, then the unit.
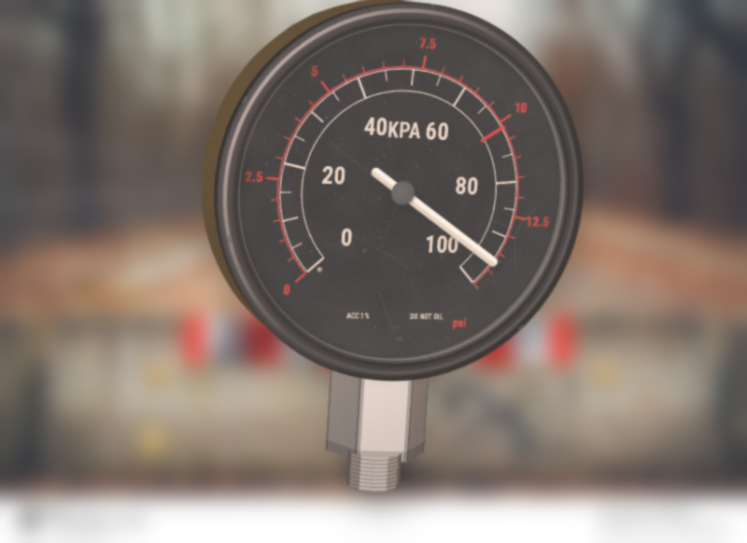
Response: **95** kPa
